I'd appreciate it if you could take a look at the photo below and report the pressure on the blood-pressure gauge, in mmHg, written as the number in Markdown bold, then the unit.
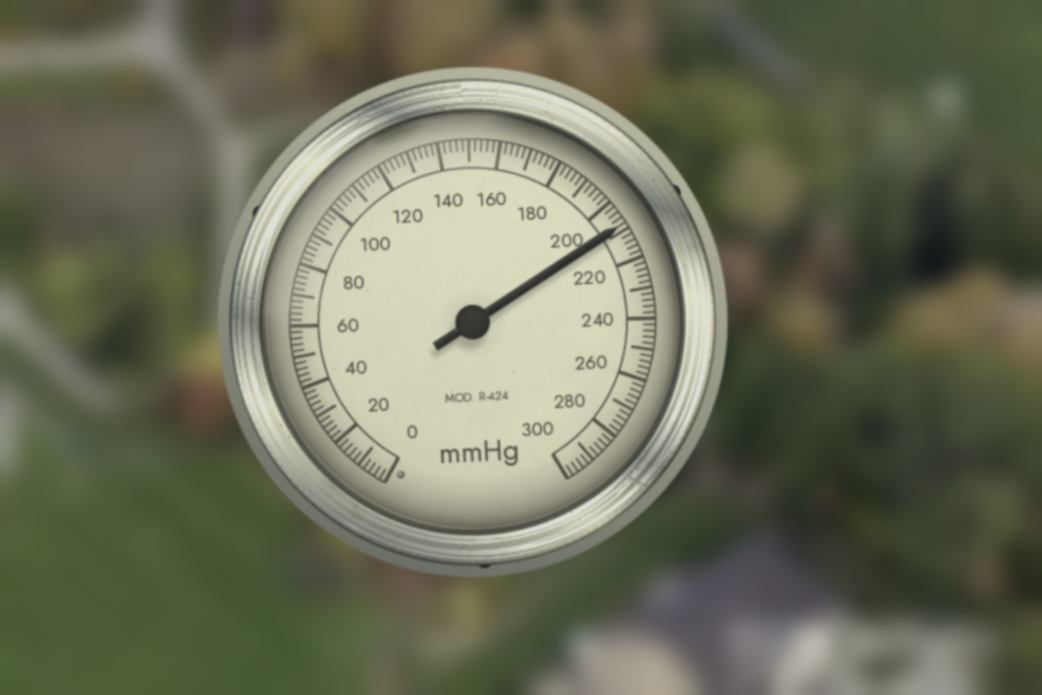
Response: **208** mmHg
